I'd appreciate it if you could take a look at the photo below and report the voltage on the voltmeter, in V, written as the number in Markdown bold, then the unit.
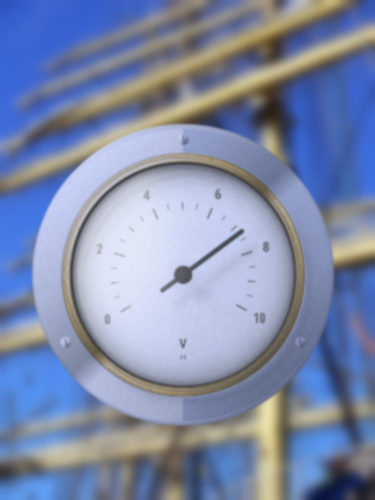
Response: **7.25** V
